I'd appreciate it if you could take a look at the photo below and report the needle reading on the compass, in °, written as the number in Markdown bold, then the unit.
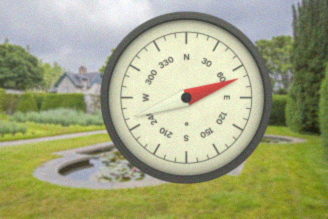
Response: **70** °
